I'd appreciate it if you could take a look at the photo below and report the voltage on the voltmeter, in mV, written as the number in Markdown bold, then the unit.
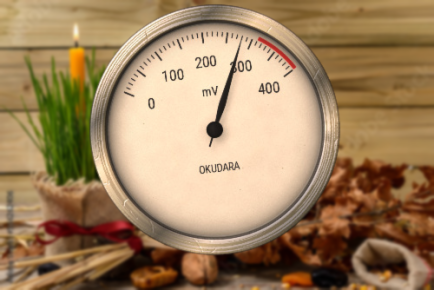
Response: **280** mV
